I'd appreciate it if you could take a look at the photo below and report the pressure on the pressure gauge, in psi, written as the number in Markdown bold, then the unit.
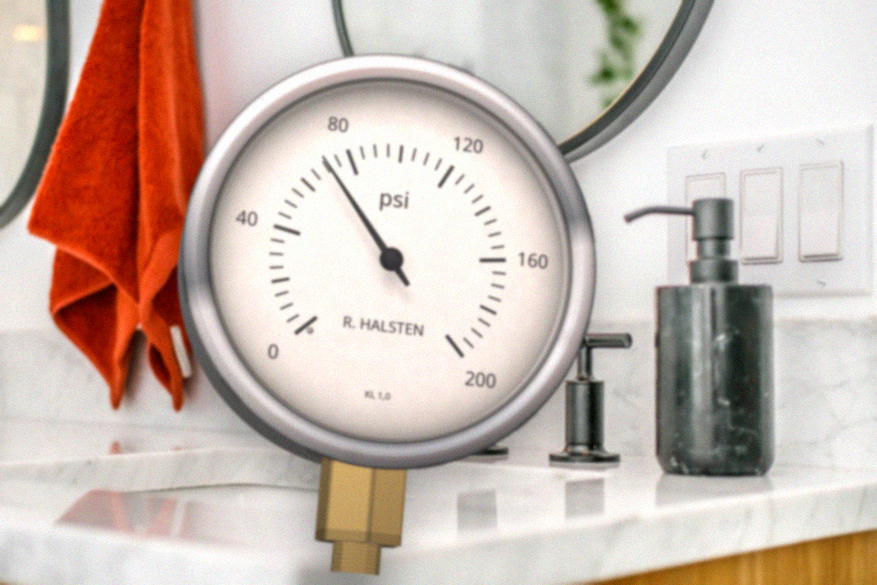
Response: **70** psi
